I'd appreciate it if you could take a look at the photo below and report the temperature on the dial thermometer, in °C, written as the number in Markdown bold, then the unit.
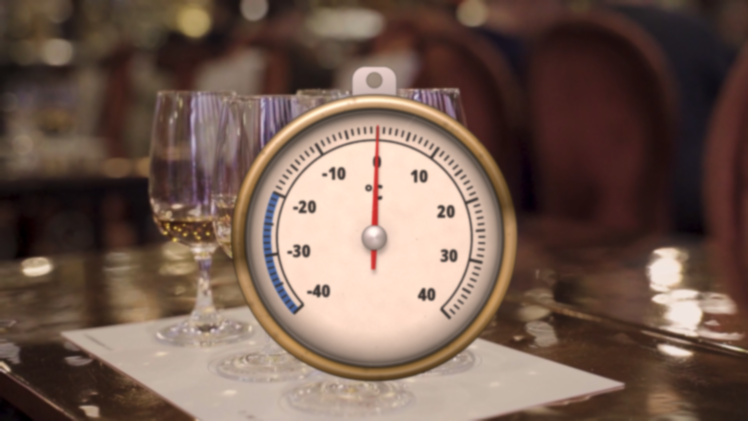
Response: **0** °C
